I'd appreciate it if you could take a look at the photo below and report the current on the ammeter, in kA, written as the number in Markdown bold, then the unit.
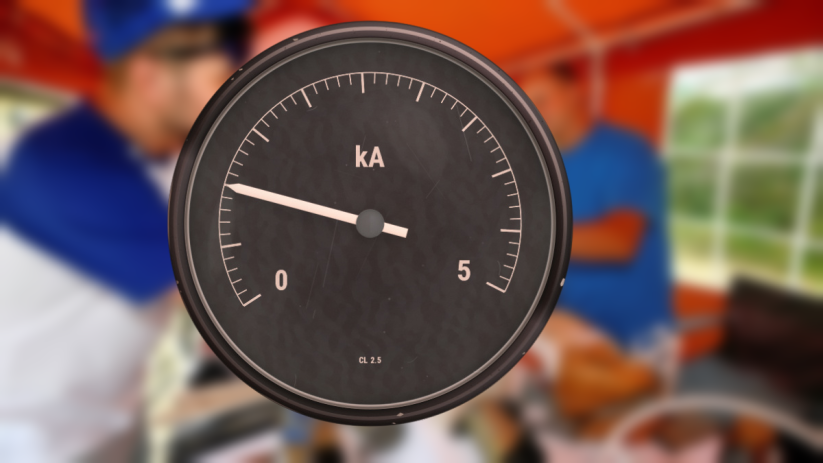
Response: **1** kA
